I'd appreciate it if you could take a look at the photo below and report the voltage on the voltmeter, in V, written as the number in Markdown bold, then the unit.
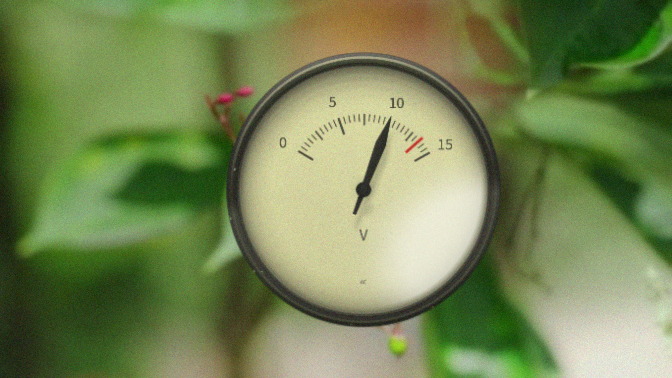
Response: **10** V
